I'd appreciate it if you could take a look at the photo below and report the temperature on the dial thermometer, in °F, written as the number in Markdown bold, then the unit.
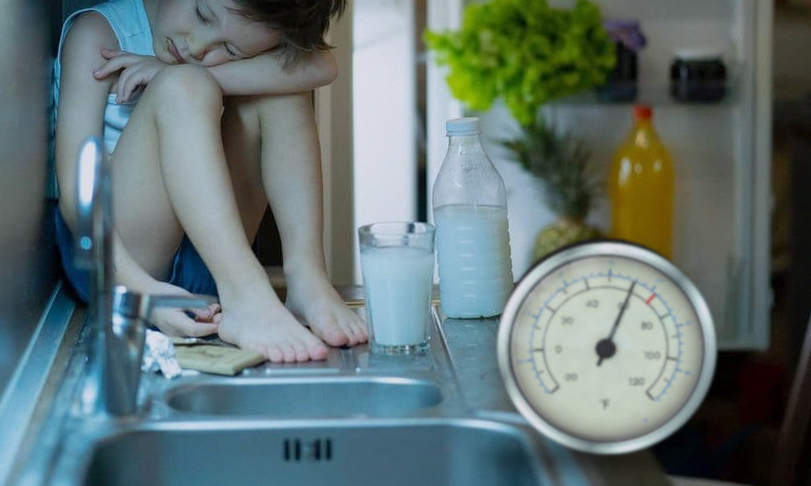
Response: **60** °F
